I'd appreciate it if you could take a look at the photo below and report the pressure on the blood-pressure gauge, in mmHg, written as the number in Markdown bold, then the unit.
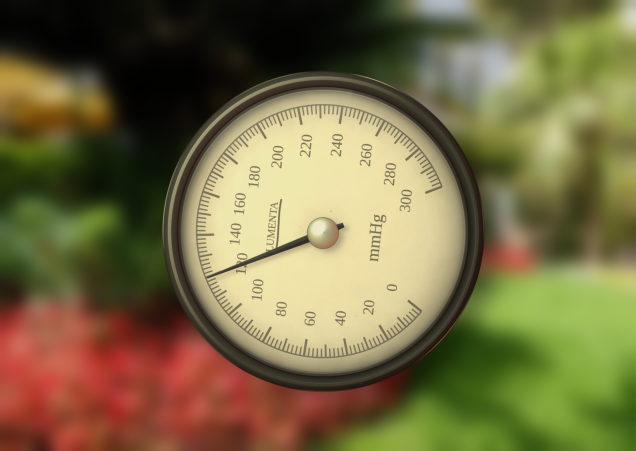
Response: **120** mmHg
